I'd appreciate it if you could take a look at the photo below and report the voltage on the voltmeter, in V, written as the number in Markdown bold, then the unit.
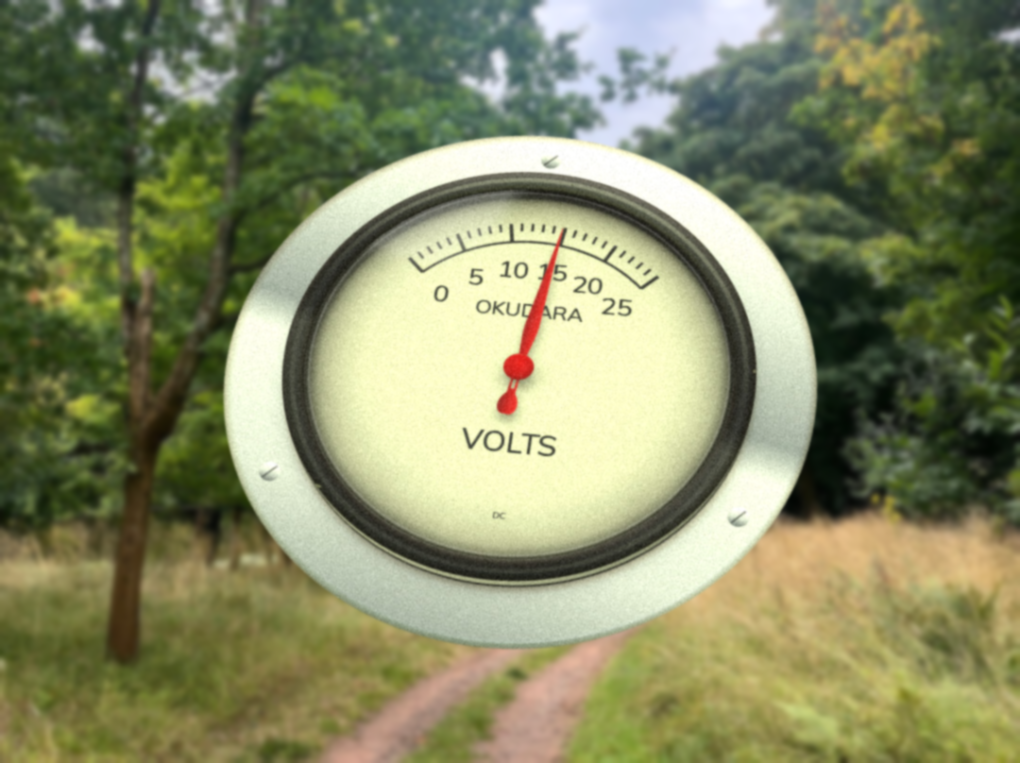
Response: **15** V
